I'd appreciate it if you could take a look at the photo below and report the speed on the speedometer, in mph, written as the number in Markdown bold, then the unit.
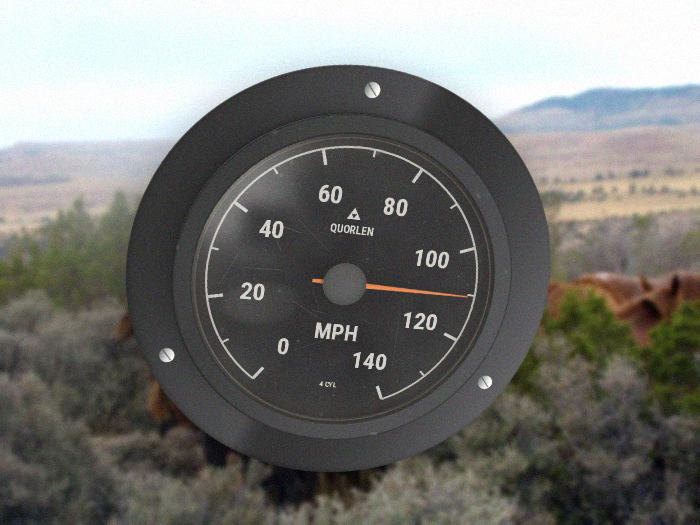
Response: **110** mph
